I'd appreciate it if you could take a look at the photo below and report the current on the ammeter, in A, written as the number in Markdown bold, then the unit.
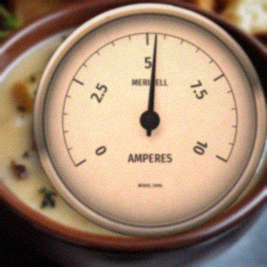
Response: **5.25** A
